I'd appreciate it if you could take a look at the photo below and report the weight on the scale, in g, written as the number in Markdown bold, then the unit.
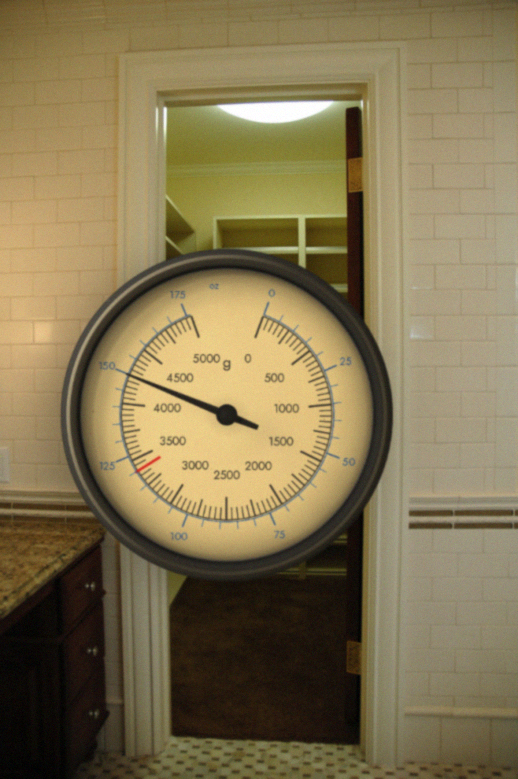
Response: **4250** g
